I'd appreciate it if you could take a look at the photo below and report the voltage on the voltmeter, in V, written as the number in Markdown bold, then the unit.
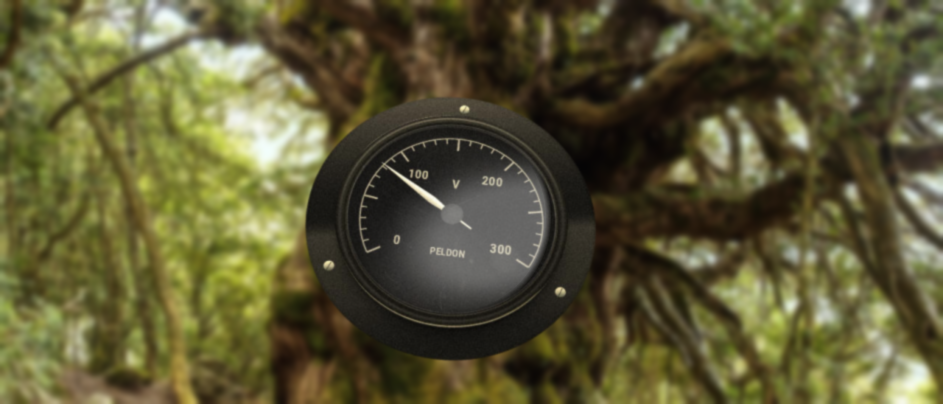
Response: **80** V
